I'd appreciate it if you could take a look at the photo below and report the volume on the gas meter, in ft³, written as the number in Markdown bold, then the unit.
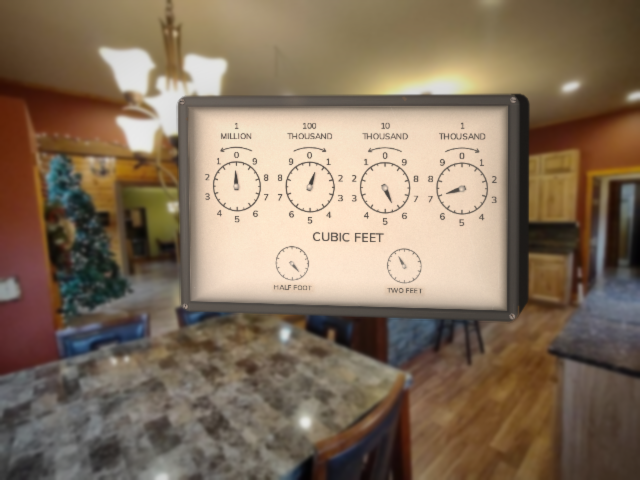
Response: **5700** ft³
